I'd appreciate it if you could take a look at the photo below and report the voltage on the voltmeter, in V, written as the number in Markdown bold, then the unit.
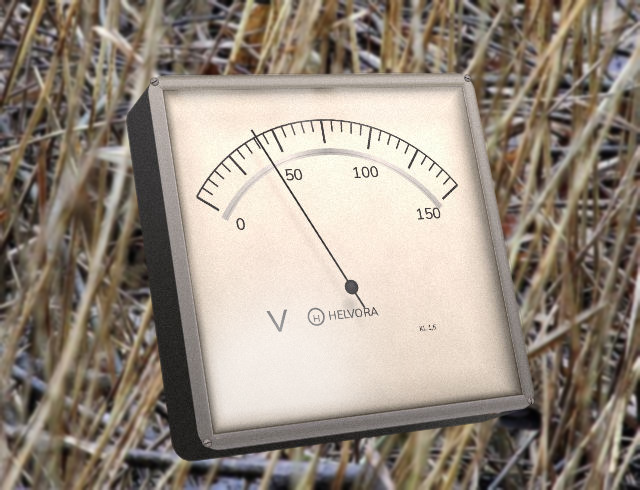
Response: **40** V
